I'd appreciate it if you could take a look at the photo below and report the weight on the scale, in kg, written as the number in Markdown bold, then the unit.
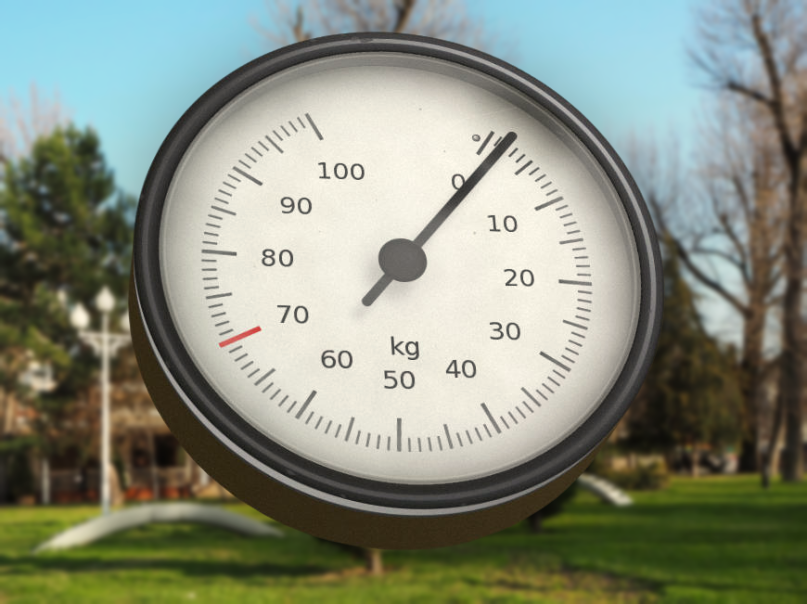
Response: **2** kg
